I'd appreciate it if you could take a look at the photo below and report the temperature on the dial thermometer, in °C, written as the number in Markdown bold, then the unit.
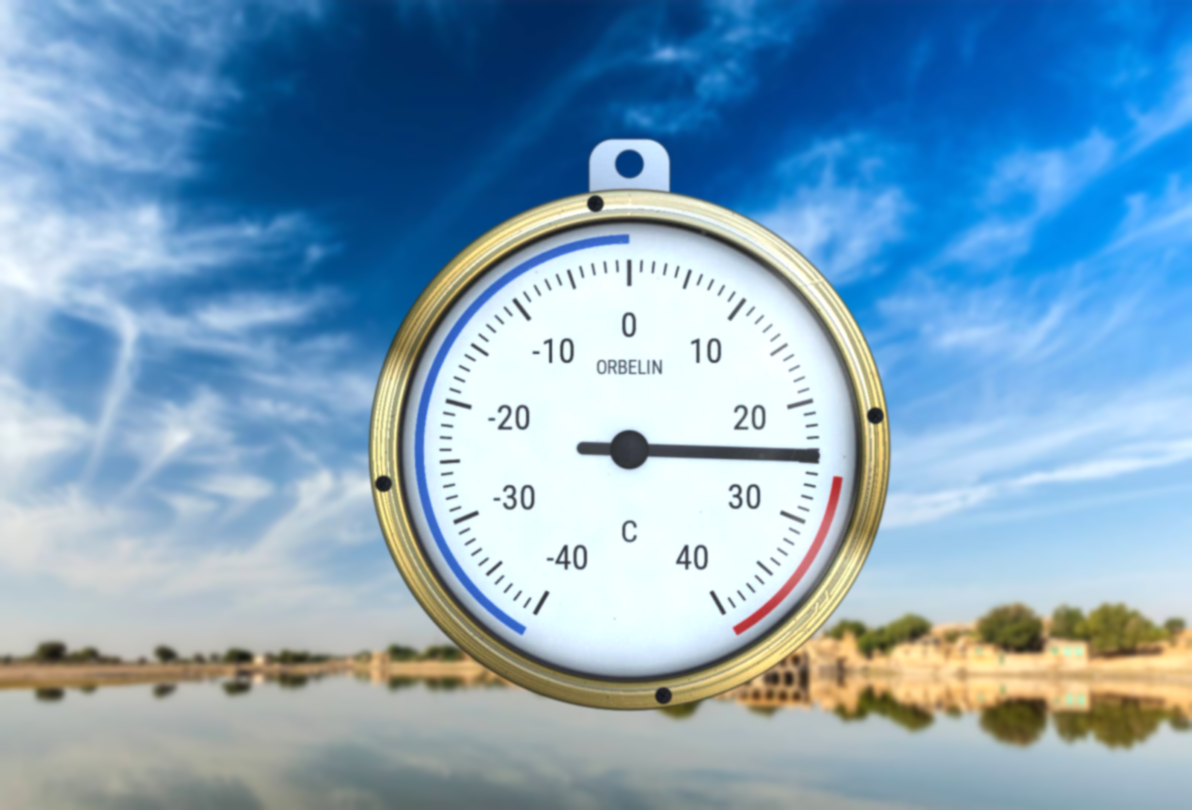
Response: **24.5** °C
